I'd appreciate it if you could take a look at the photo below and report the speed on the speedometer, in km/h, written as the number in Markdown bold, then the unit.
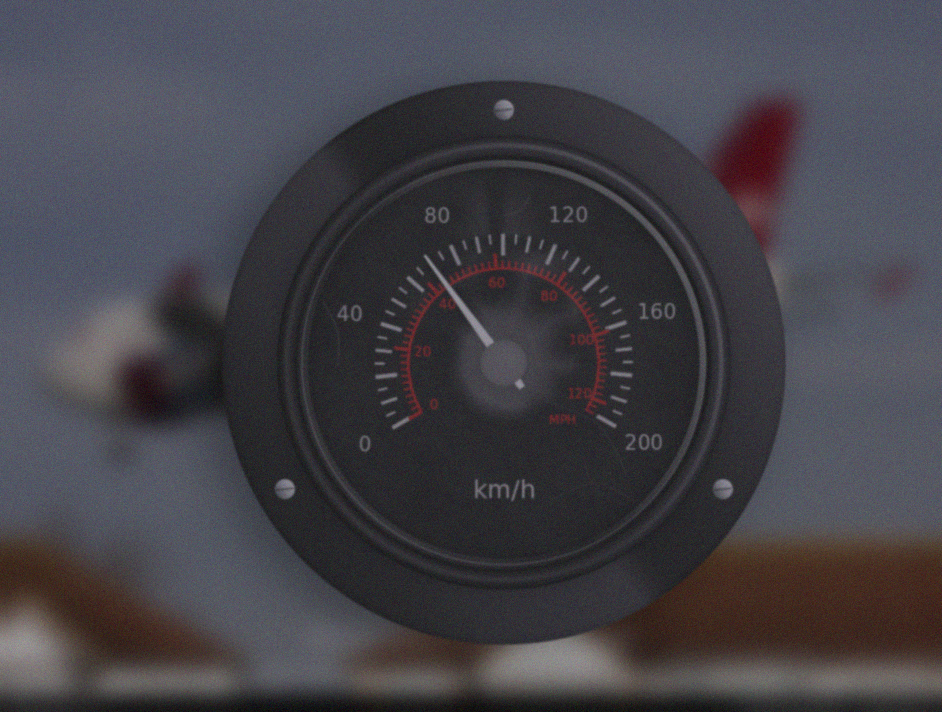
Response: **70** km/h
